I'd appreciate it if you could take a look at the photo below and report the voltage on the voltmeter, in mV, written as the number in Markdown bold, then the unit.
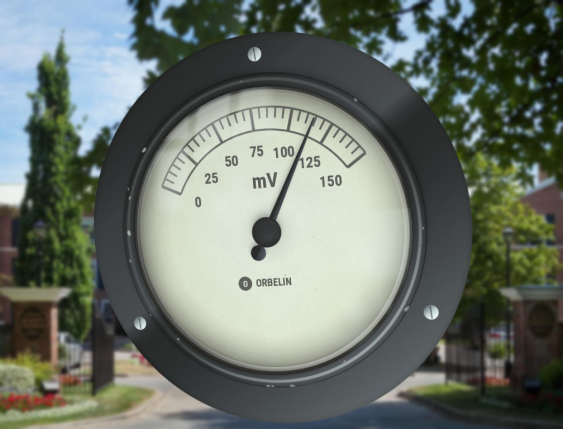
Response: **115** mV
